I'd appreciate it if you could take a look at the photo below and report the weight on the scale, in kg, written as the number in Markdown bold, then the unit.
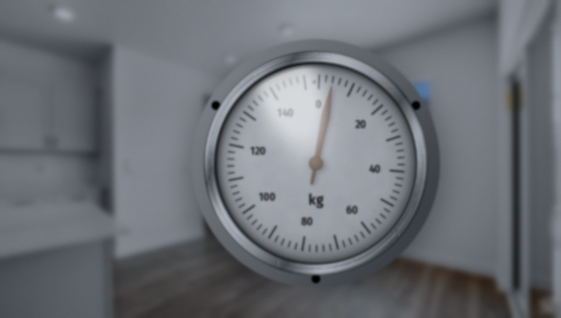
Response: **4** kg
